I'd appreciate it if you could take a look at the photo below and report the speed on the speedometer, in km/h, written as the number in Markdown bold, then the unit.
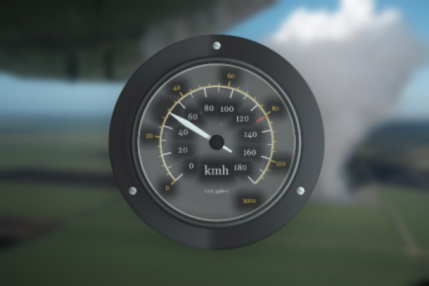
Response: **50** km/h
